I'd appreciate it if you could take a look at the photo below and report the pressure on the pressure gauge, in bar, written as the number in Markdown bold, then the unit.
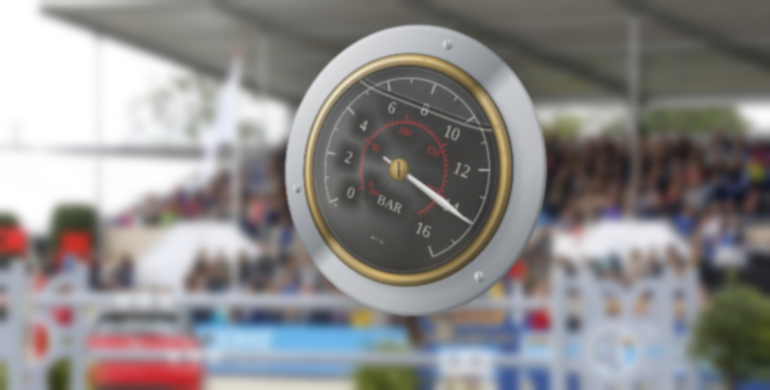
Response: **14** bar
